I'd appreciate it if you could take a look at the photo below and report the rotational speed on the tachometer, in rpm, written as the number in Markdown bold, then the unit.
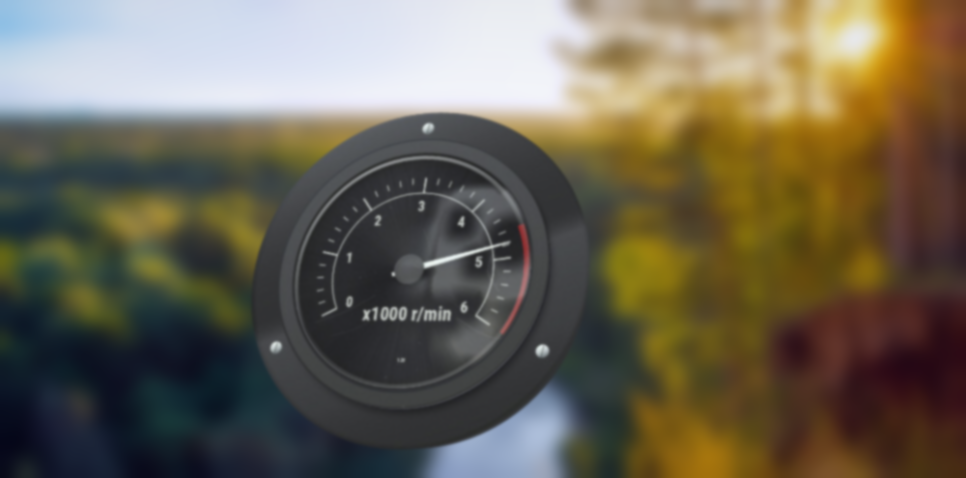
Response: **4800** rpm
